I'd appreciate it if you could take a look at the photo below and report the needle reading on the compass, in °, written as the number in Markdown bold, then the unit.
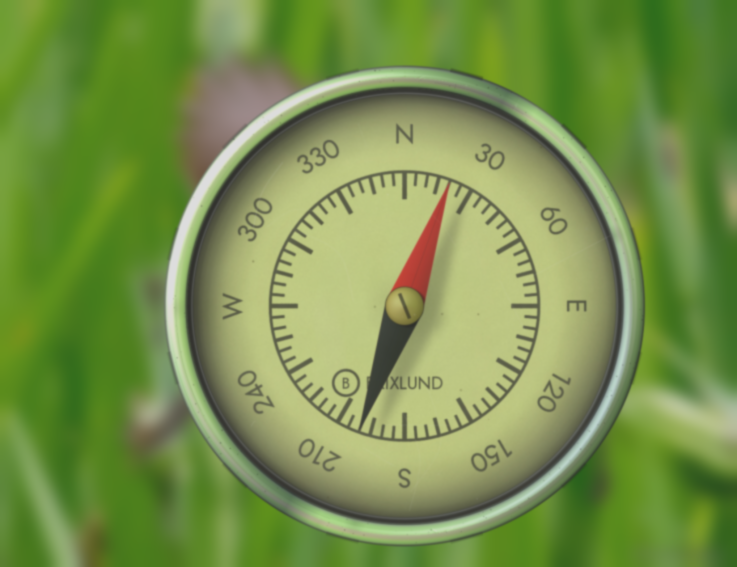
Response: **20** °
